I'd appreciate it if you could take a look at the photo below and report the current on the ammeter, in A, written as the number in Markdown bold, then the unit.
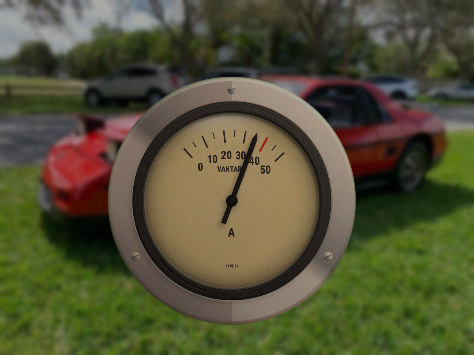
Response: **35** A
